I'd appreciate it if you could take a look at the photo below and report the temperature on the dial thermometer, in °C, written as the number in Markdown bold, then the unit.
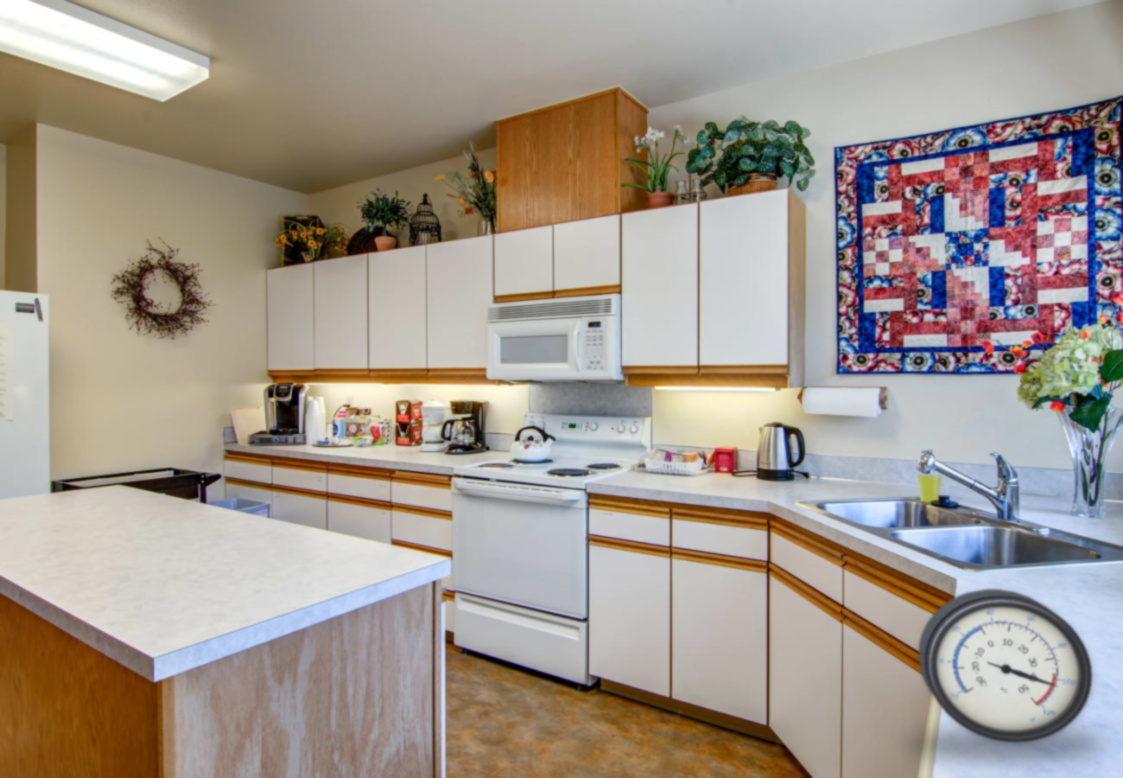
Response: **40** °C
